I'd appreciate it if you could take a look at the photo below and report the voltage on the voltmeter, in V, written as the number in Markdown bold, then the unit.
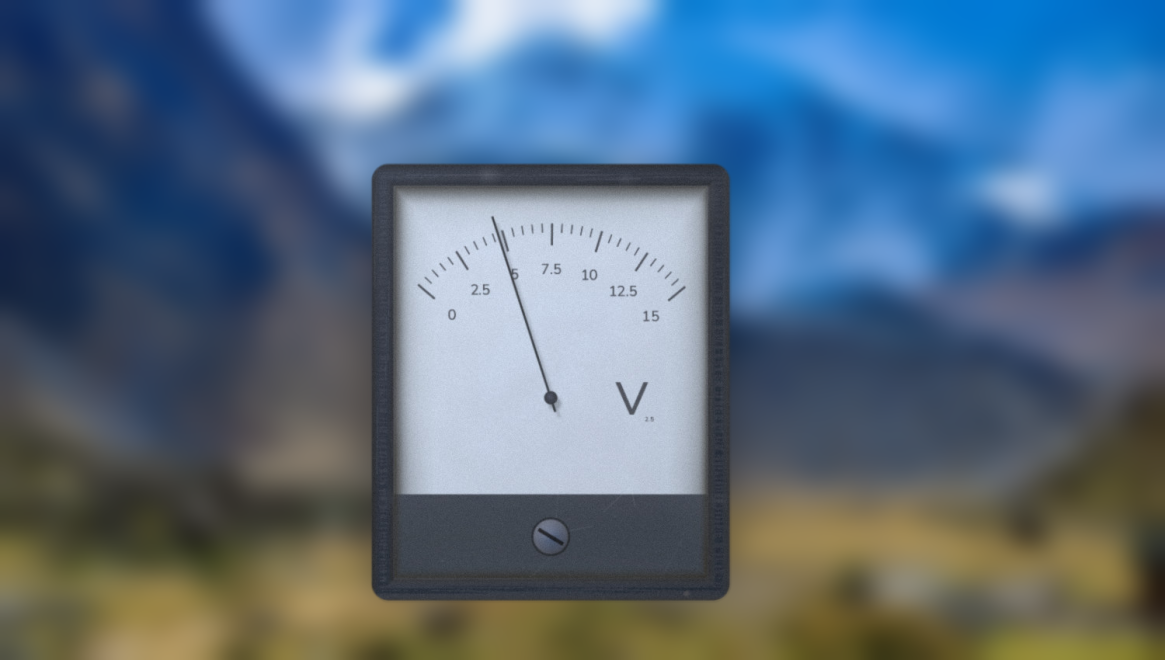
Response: **4.75** V
